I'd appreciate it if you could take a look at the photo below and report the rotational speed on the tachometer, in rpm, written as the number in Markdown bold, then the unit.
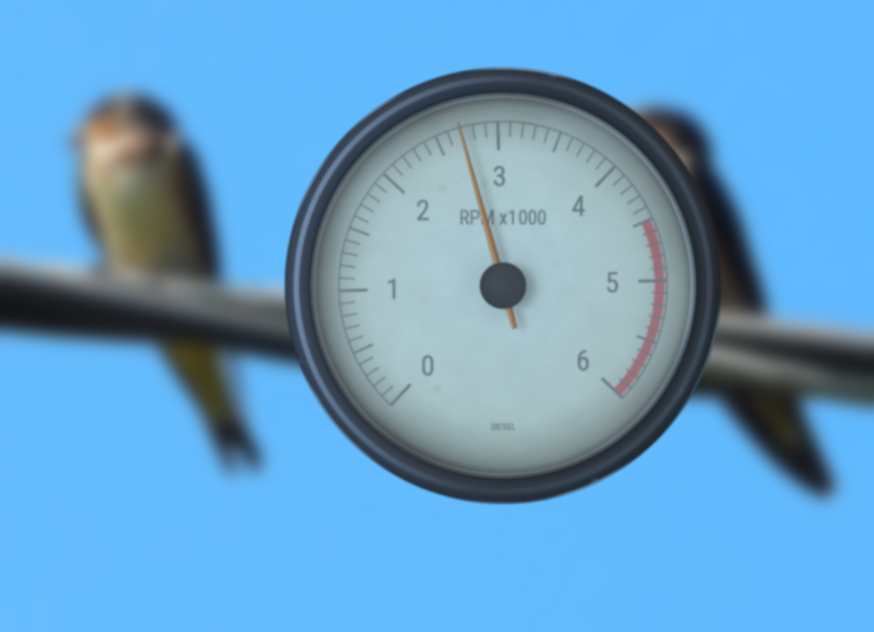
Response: **2700** rpm
